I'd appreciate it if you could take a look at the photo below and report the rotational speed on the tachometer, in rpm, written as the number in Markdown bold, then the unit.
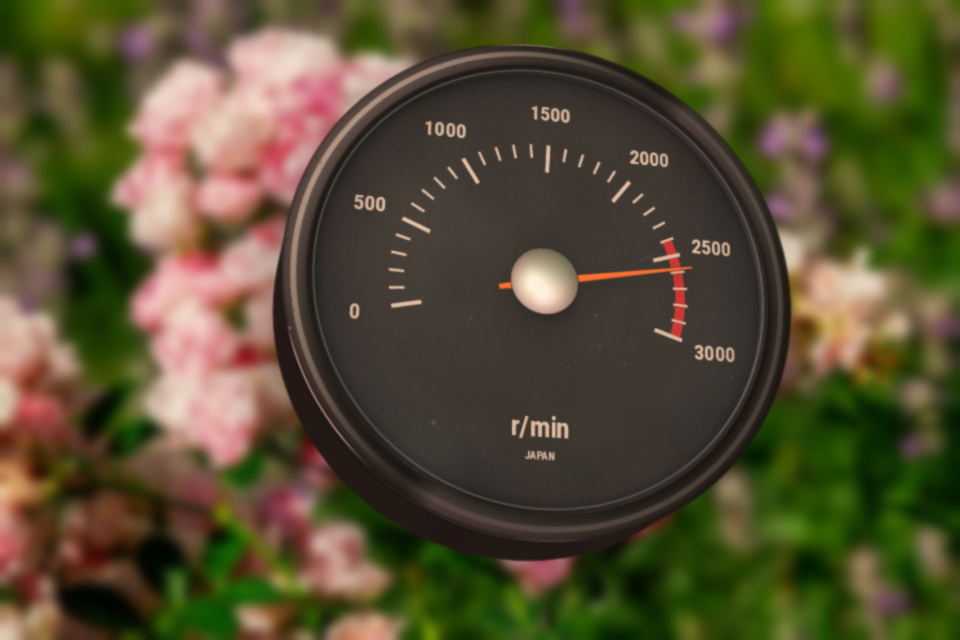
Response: **2600** rpm
